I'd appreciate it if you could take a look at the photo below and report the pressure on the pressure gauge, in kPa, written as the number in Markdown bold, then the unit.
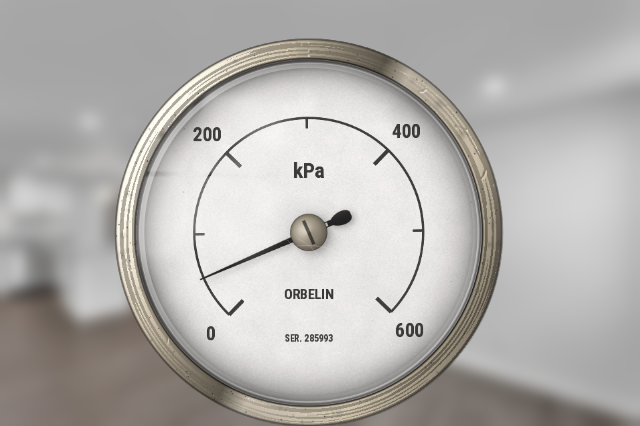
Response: **50** kPa
